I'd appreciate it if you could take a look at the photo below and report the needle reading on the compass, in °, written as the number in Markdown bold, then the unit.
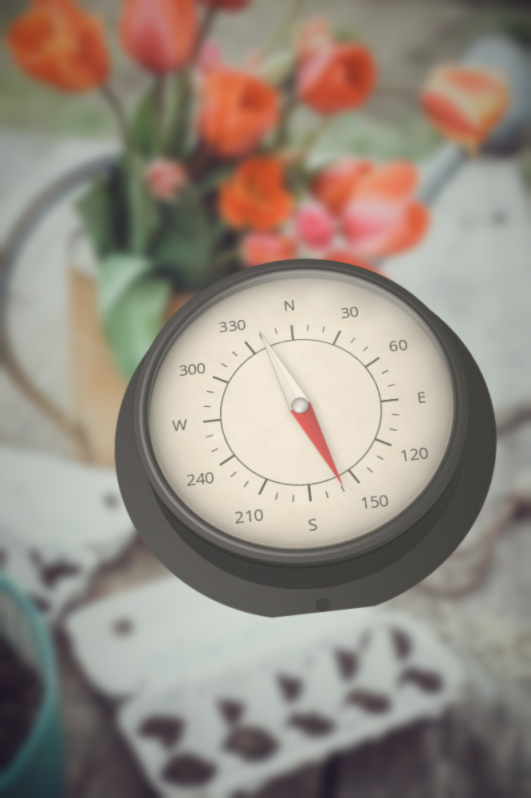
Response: **160** °
